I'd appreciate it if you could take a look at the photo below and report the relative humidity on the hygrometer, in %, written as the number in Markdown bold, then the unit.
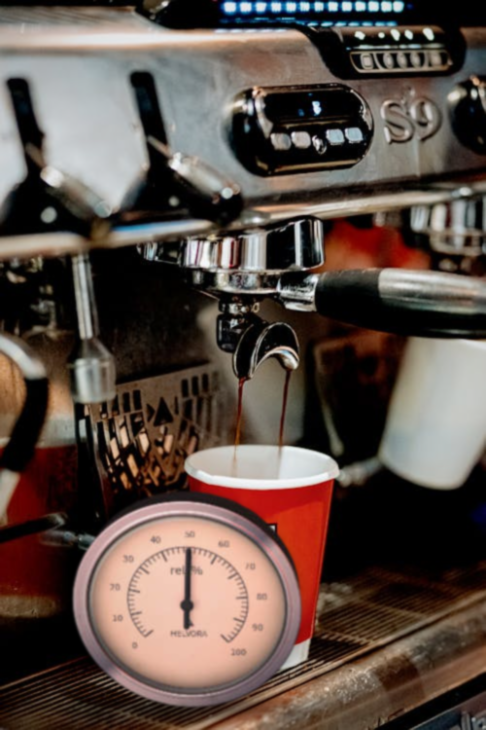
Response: **50** %
